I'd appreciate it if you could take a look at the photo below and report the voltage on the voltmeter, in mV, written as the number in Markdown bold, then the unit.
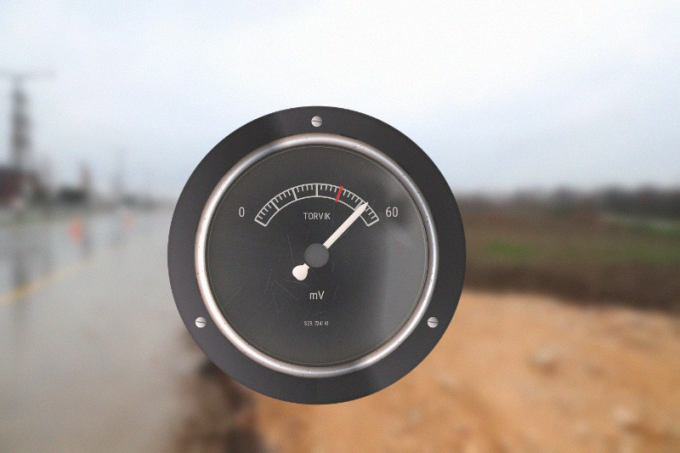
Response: **52** mV
